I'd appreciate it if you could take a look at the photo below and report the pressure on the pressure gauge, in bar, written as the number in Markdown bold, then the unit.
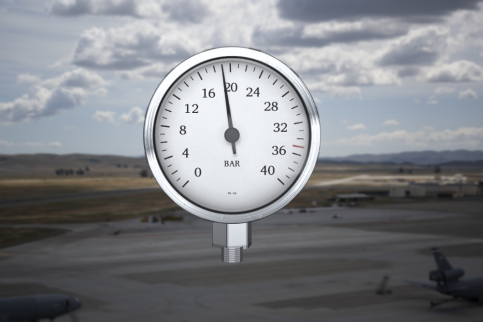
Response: **19** bar
